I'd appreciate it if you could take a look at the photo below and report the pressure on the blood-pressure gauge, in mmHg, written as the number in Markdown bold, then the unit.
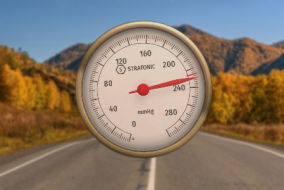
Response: **230** mmHg
